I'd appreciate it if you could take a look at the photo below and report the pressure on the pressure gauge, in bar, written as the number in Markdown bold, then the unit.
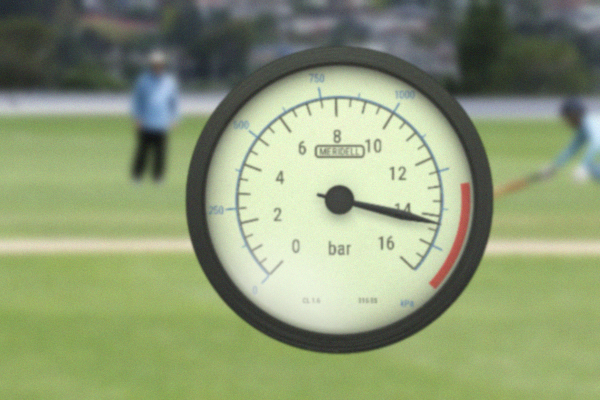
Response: **14.25** bar
